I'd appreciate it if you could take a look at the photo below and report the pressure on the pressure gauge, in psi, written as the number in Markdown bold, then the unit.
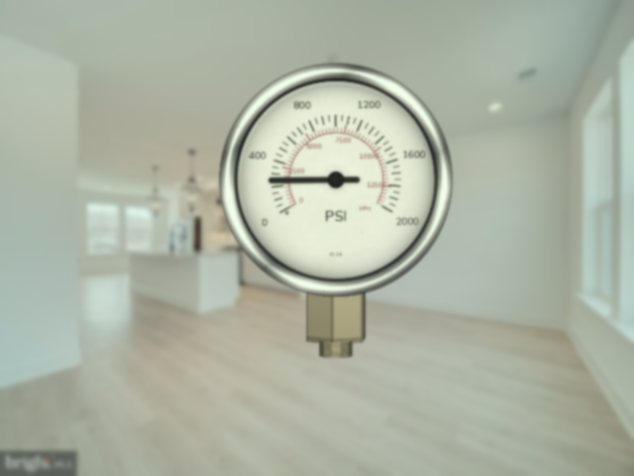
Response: **250** psi
